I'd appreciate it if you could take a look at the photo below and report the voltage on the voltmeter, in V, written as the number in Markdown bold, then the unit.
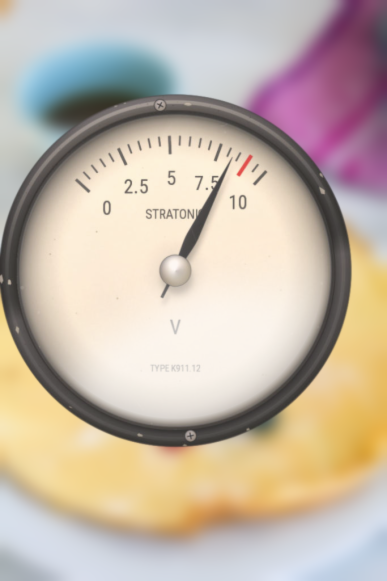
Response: **8.25** V
